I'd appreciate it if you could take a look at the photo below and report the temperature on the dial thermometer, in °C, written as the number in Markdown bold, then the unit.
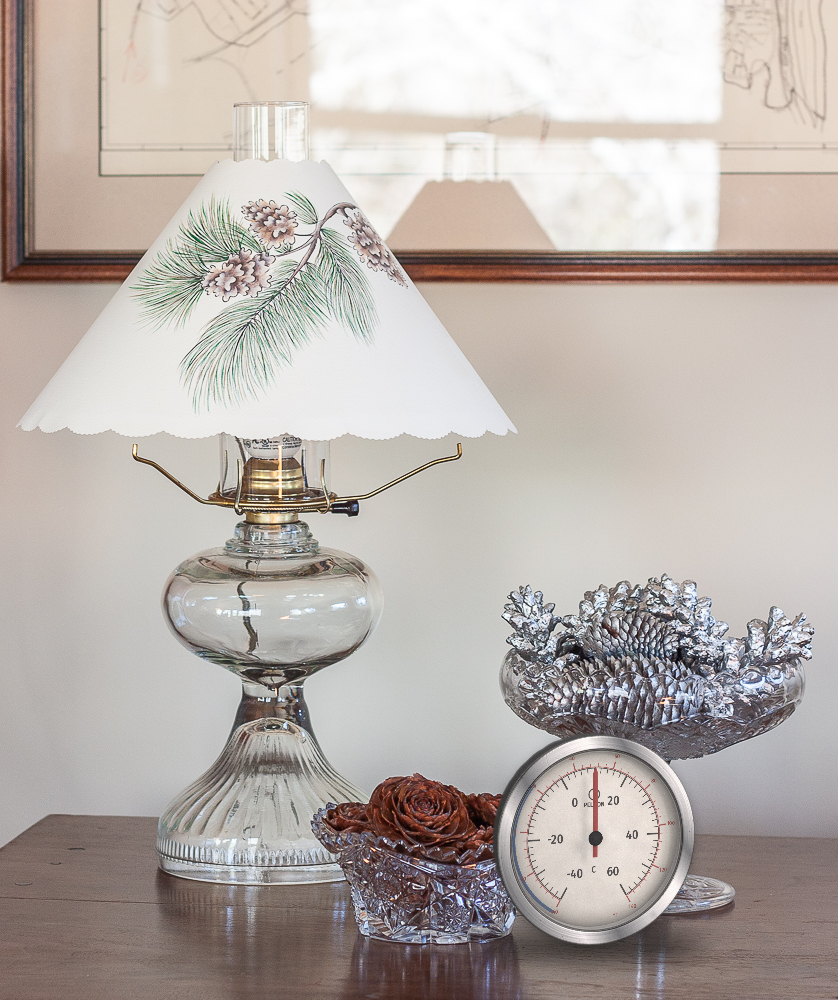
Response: **10** °C
